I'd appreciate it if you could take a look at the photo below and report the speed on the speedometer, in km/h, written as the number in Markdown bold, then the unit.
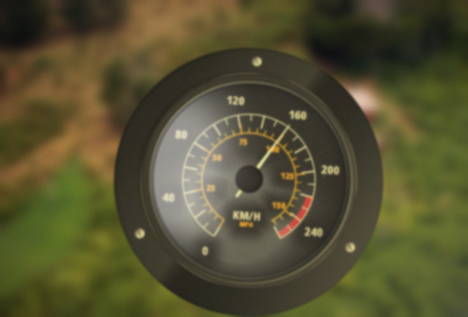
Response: **160** km/h
